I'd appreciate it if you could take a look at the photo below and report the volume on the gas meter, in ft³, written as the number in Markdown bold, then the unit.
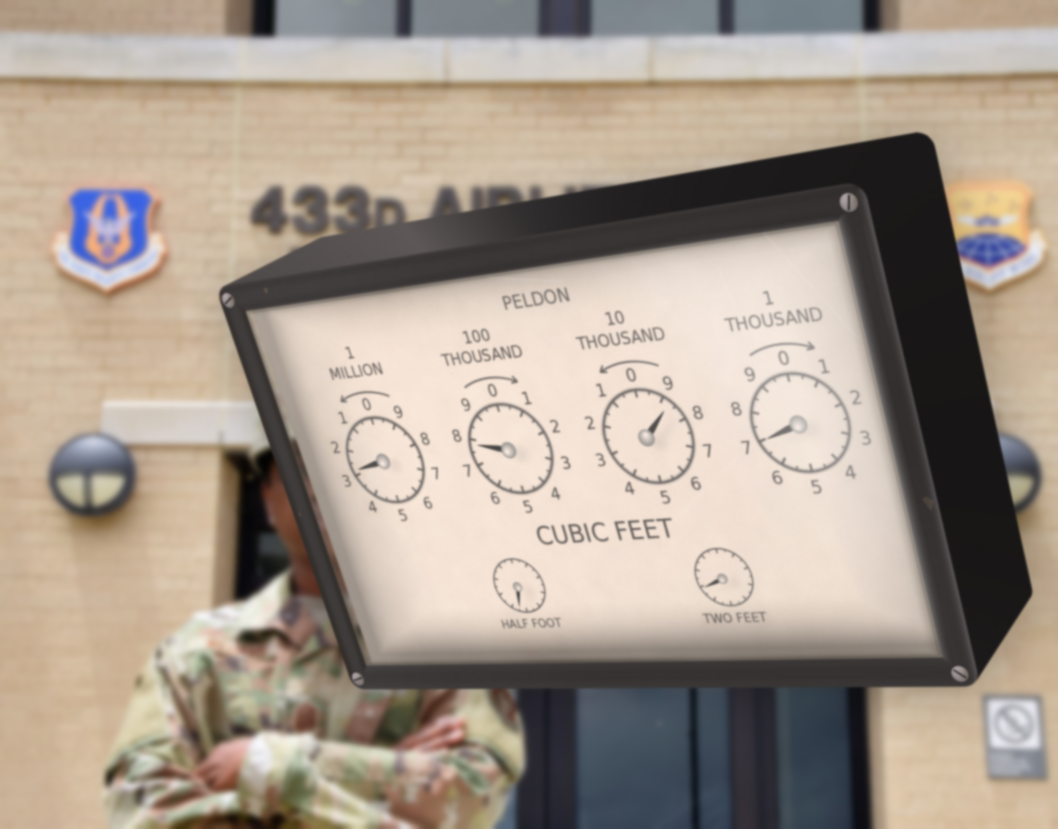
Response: **278700** ft³
